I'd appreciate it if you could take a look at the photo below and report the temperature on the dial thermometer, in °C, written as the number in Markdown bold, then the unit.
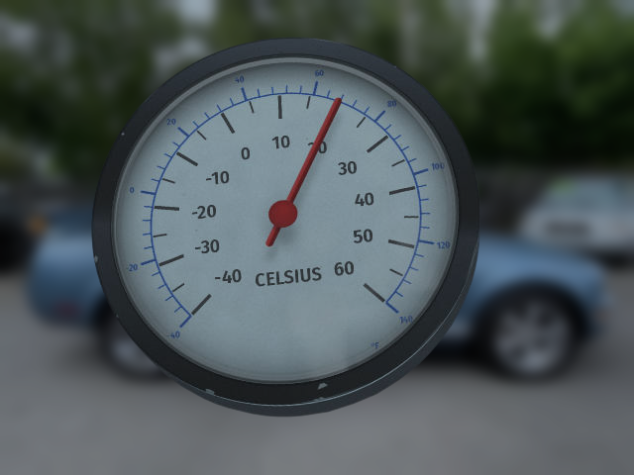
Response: **20** °C
